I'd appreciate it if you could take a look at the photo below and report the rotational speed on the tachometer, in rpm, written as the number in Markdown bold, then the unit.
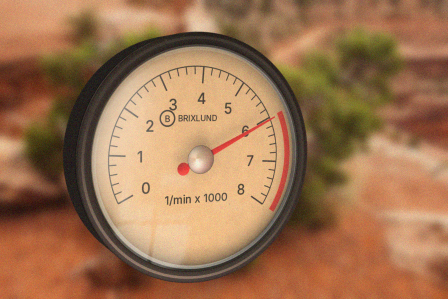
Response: **6000** rpm
